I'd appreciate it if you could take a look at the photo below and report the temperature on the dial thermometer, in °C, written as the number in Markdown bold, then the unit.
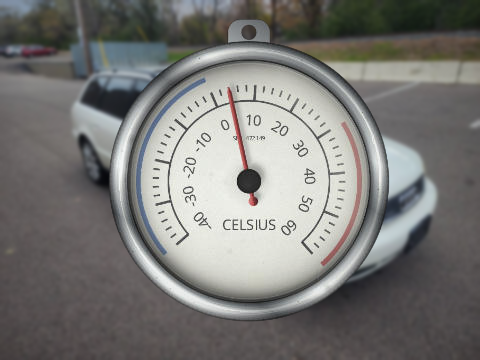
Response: **4** °C
